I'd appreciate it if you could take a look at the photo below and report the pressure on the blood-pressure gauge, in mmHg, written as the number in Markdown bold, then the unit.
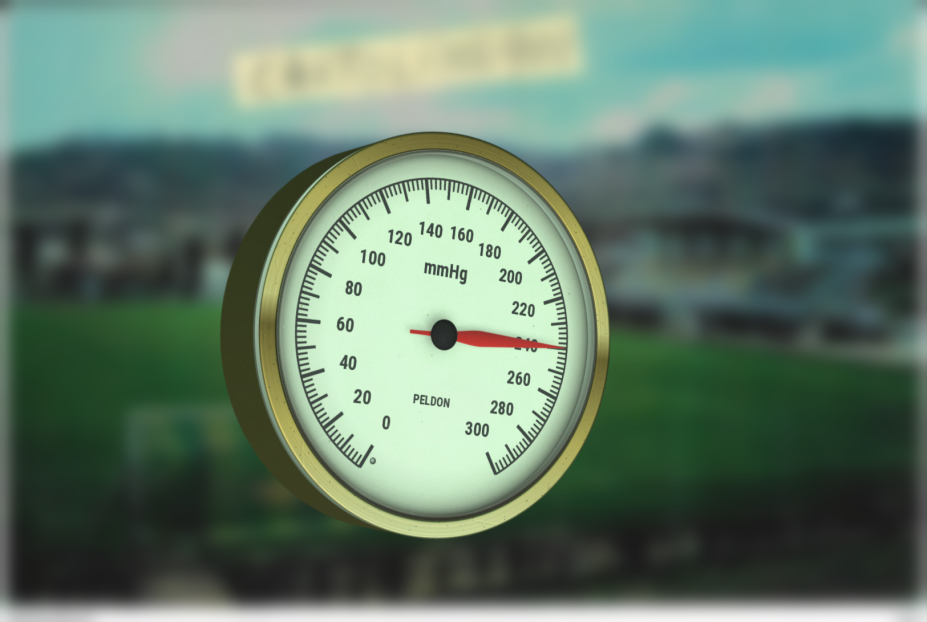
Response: **240** mmHg
